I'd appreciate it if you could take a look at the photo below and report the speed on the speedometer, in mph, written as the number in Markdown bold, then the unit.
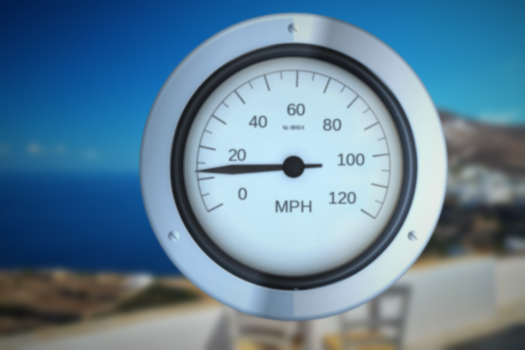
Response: **12.5** mph
